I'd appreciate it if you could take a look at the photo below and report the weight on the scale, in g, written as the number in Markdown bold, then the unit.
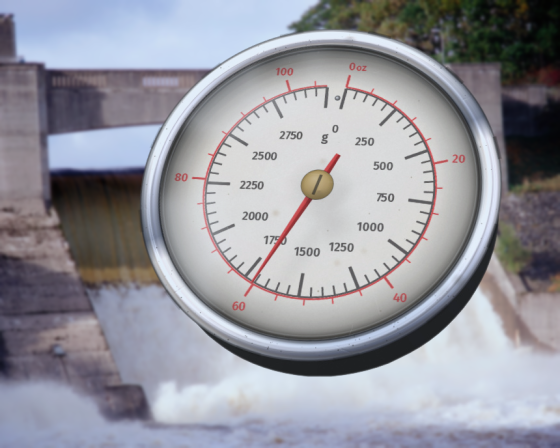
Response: **1700** g
